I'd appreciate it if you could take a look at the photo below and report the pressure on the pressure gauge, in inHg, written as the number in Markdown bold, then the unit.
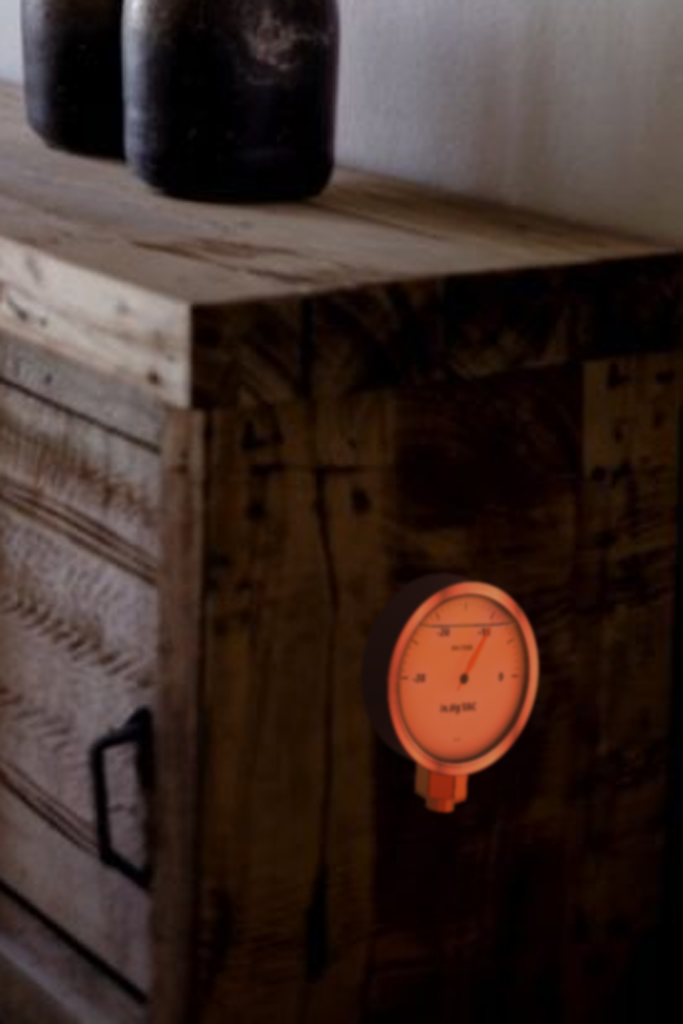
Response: **-10** inHg
